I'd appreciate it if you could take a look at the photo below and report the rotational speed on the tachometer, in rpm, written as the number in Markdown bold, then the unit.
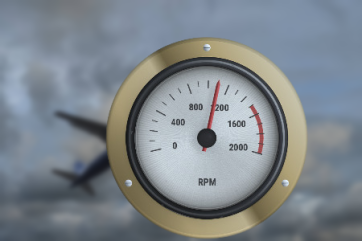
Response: **1100** rpm
